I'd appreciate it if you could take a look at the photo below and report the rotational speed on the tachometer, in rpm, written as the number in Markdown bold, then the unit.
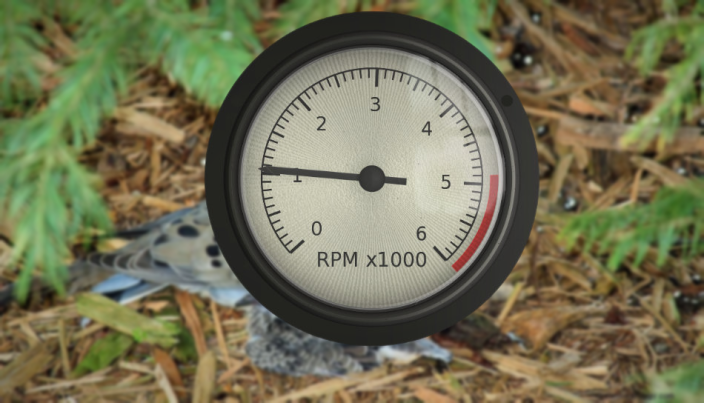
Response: **1050** rpm
